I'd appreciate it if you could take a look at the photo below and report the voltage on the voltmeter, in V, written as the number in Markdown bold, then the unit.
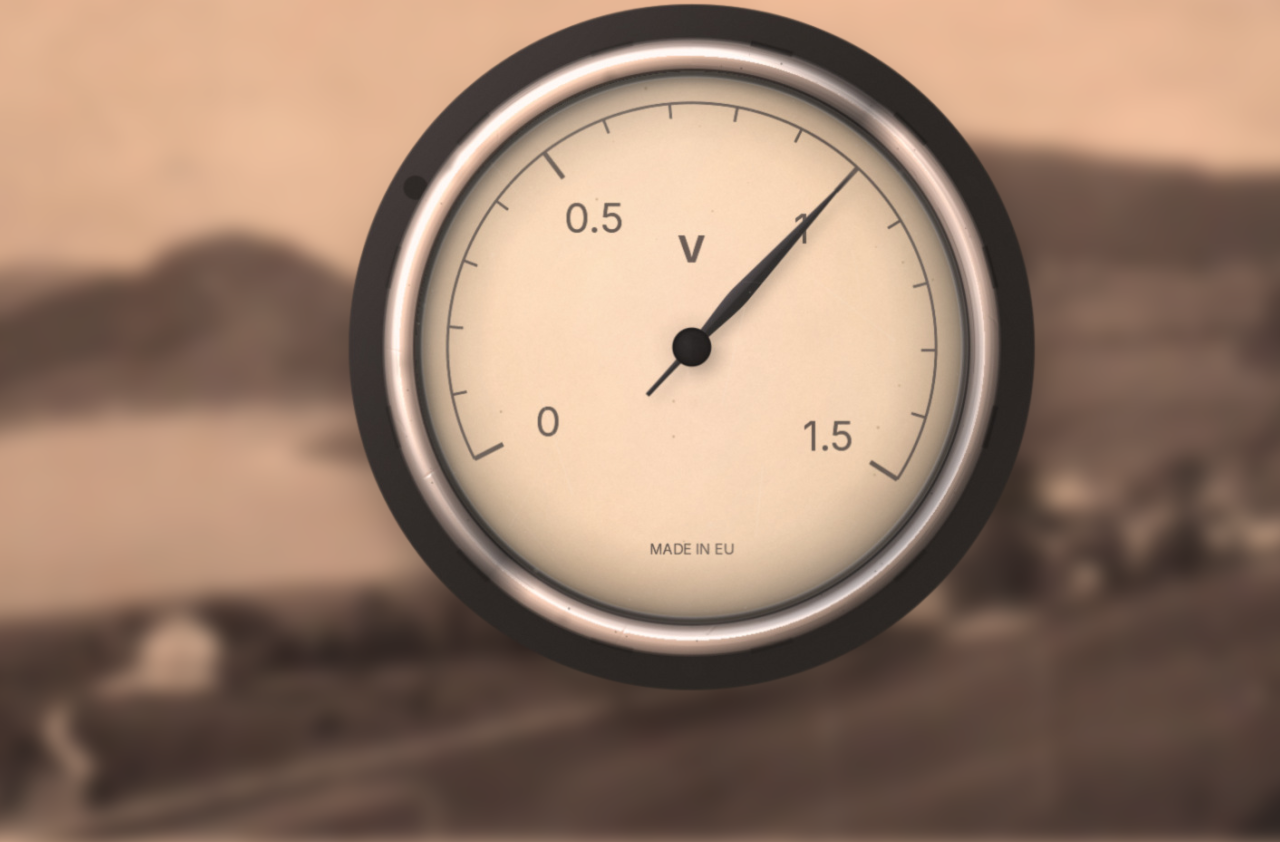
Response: **1** V
